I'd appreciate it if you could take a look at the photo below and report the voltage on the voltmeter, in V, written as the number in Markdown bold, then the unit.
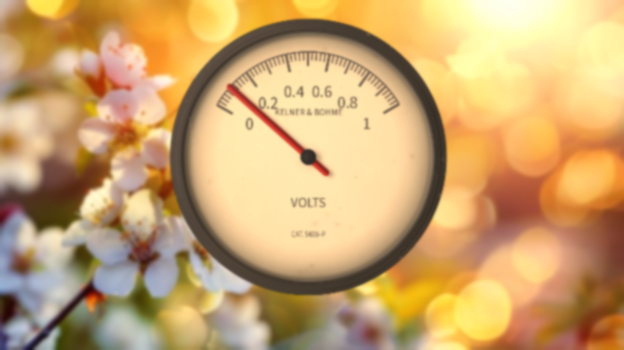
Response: **0.1** V
